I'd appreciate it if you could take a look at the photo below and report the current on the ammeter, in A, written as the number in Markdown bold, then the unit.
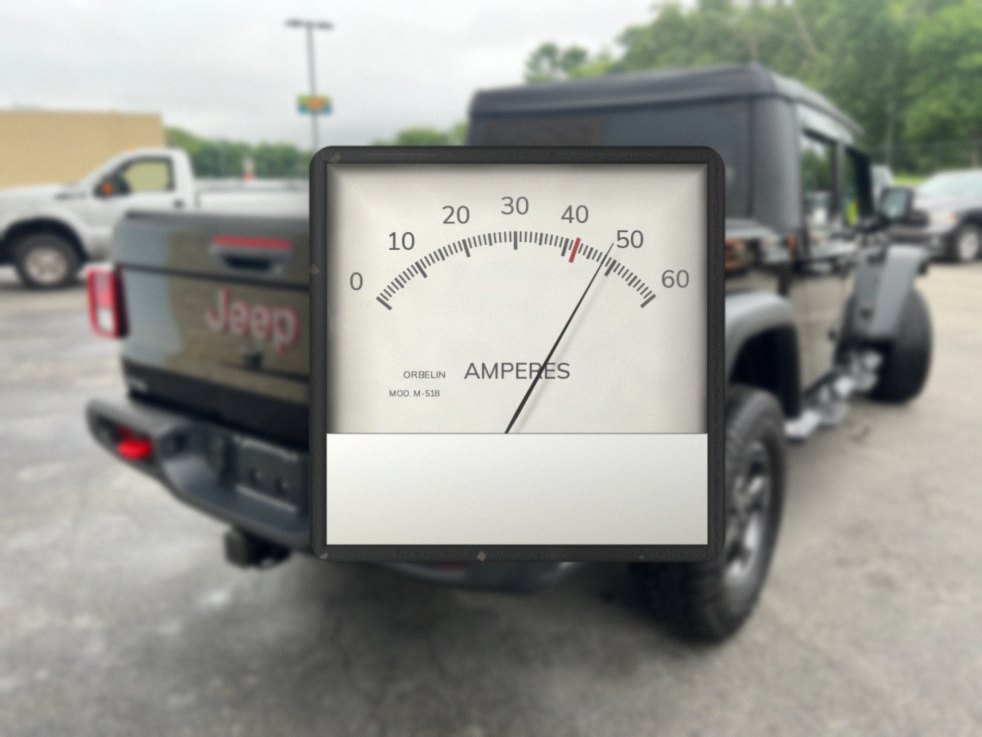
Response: **48** A
